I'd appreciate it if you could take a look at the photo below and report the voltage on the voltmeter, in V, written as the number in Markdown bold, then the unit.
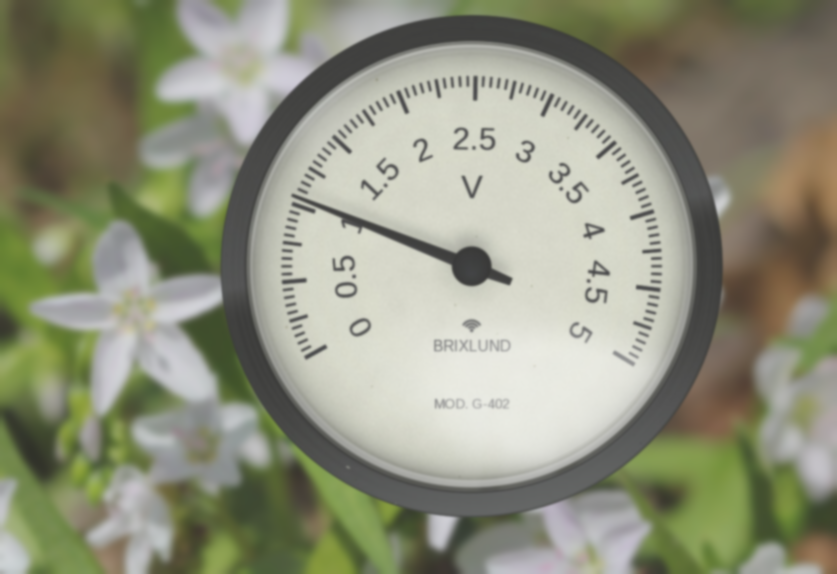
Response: **1.05** V
